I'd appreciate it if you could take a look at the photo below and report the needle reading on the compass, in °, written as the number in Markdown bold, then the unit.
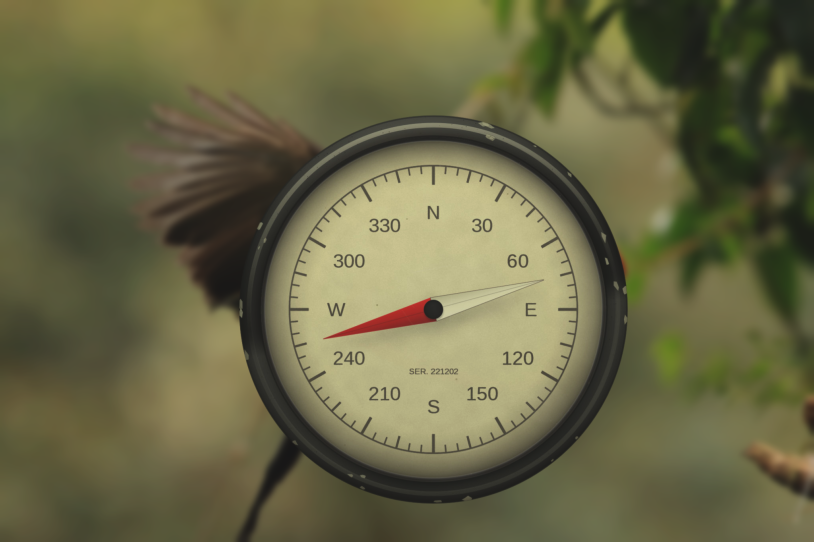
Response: **255** °
